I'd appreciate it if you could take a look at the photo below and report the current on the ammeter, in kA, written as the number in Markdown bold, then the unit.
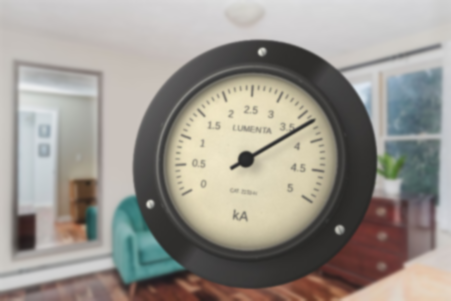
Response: **3.7** kA
